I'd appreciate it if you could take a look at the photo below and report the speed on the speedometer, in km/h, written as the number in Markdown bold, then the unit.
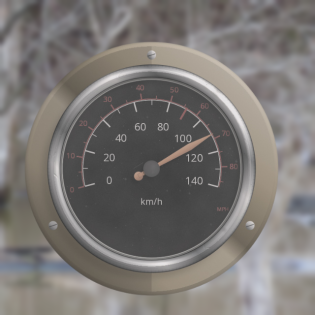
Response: **110** km/h
